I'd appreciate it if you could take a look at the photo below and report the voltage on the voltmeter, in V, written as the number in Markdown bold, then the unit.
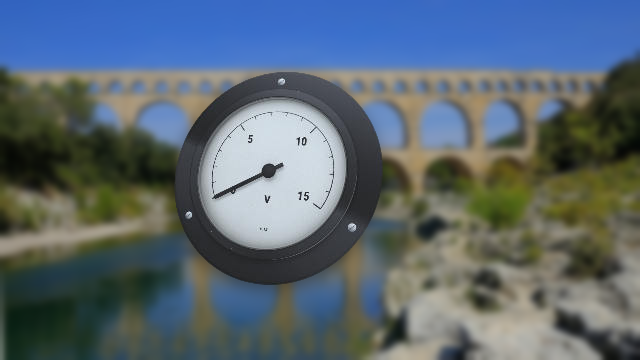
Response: **0** V
